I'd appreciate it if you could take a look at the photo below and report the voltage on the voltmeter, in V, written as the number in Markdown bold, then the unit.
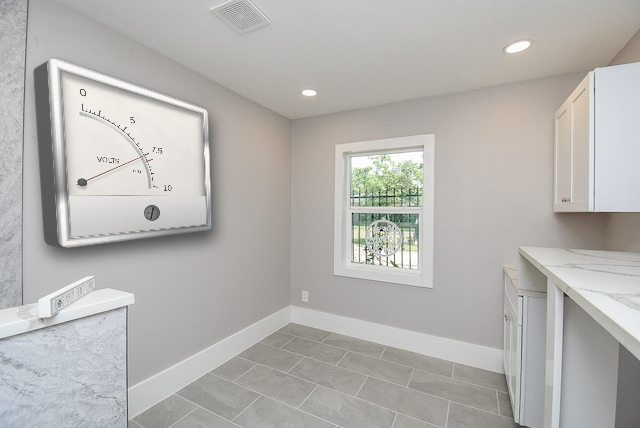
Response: **7.5** V
